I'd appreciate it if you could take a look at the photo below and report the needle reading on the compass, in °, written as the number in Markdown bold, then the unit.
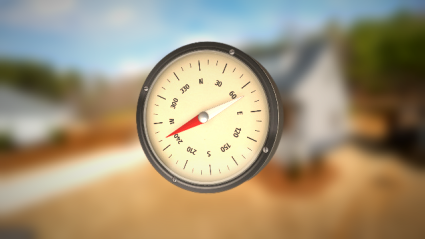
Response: **250** °
